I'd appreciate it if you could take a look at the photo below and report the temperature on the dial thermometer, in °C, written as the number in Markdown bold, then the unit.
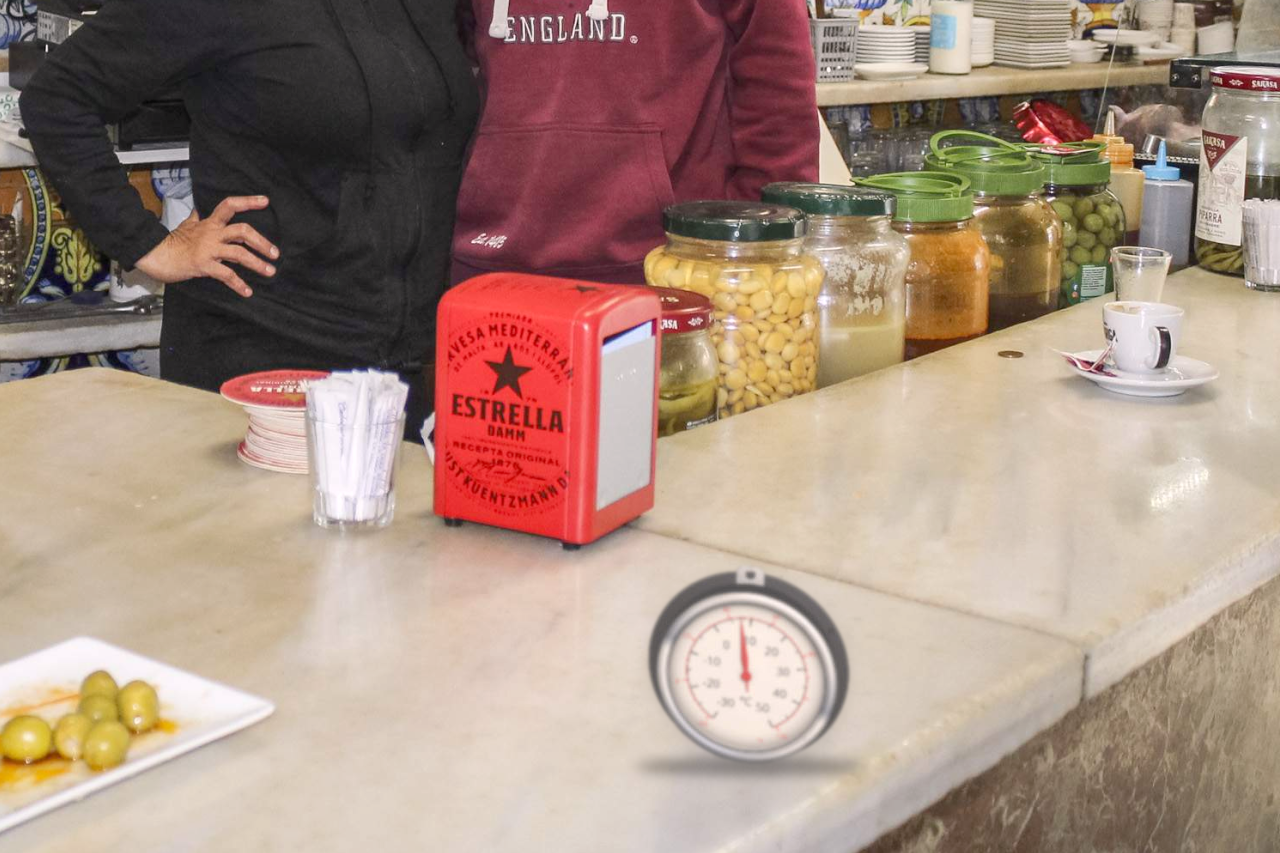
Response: **7.5** °C
